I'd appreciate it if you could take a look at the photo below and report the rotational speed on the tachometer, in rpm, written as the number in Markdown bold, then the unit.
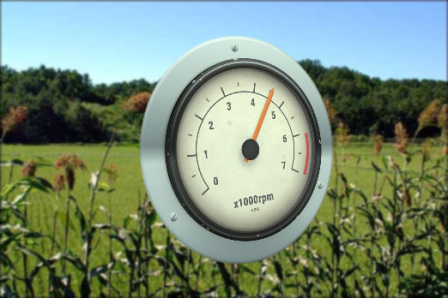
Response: **4500** rpm
